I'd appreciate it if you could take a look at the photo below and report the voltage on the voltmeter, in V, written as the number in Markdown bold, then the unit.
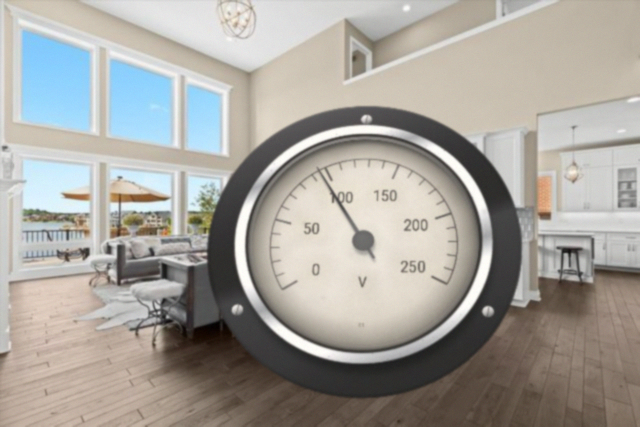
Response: **95** V
